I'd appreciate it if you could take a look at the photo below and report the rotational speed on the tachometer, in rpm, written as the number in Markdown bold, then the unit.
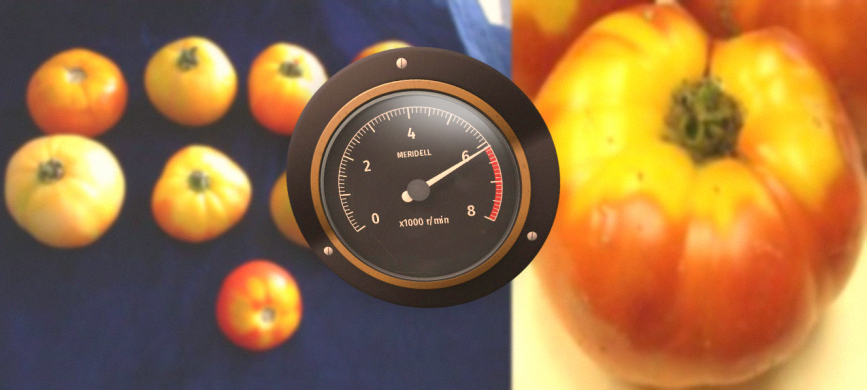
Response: **6100** rpm
